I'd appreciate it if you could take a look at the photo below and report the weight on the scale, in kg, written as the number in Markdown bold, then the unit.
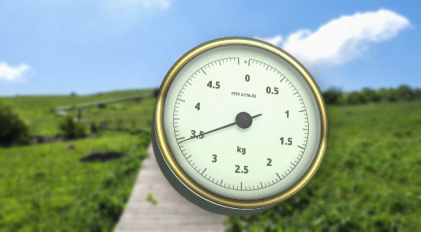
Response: **3.45** kg
